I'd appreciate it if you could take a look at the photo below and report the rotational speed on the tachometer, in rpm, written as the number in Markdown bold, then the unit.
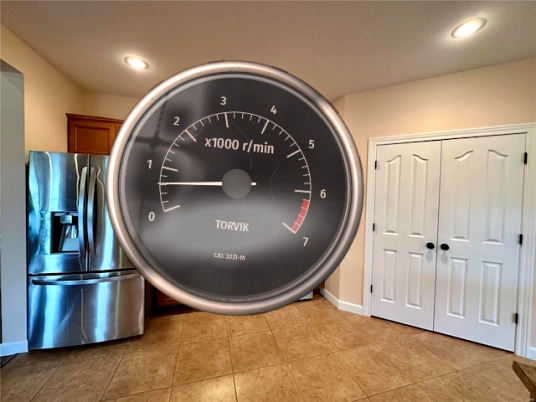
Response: **600** rpm
